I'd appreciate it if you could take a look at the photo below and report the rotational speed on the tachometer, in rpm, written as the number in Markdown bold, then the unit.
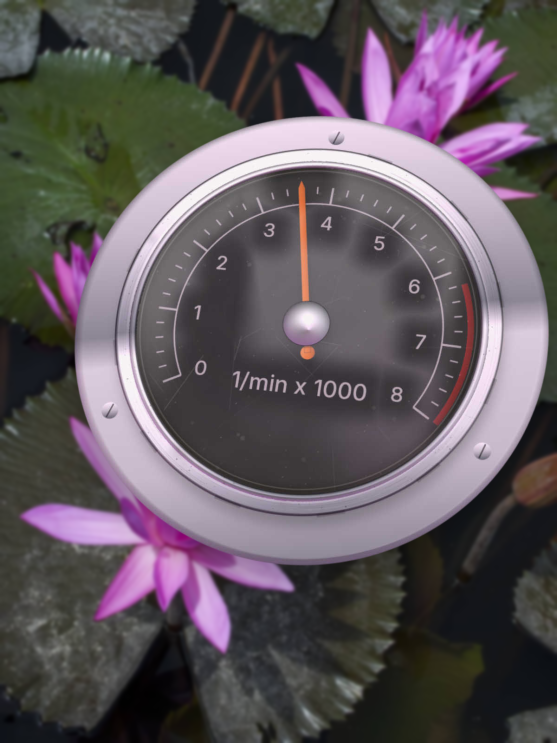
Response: **3600** rpm
